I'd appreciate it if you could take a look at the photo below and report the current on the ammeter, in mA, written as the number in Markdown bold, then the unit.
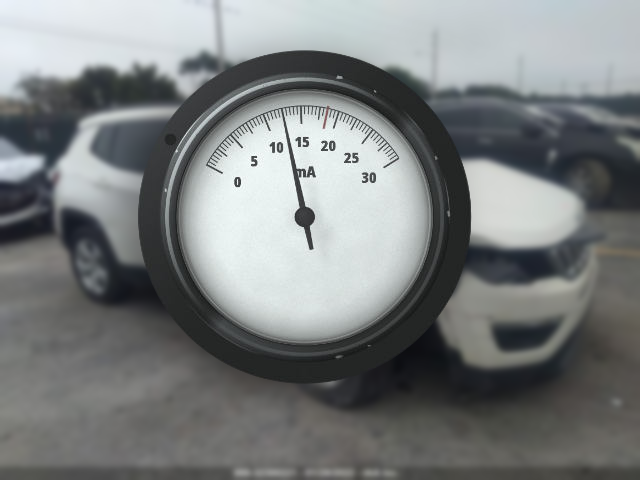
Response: **12.5** mA
